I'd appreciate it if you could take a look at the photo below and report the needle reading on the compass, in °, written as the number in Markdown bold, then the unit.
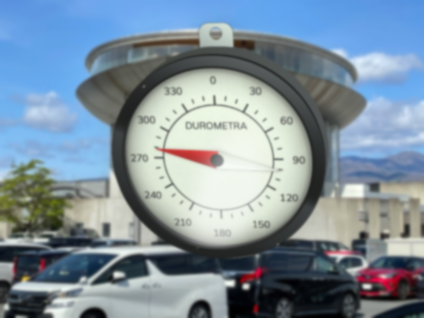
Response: **280** °
